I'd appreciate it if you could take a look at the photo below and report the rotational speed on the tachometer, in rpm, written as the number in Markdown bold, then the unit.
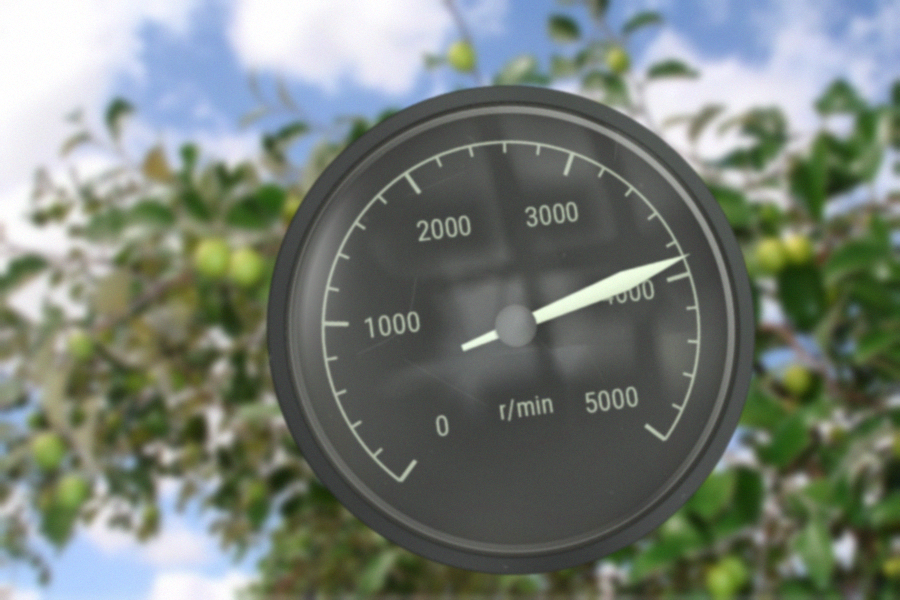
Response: **3900** rpm
